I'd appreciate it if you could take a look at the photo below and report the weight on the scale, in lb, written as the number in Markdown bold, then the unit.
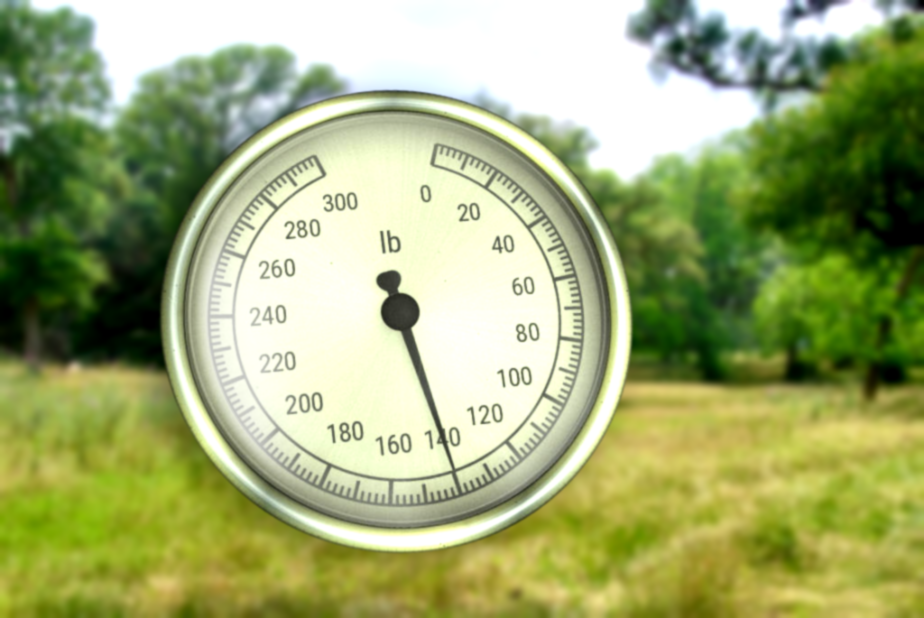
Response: **140** lb
